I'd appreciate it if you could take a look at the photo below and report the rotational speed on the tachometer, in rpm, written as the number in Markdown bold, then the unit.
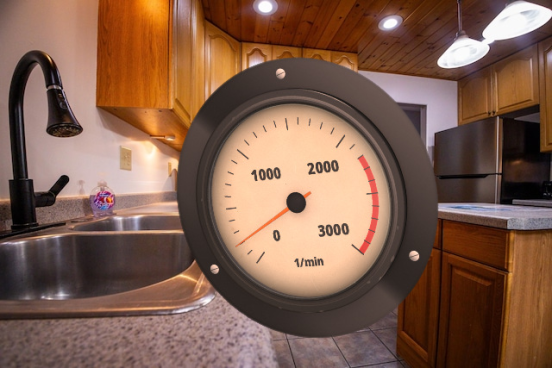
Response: **200** rpm
